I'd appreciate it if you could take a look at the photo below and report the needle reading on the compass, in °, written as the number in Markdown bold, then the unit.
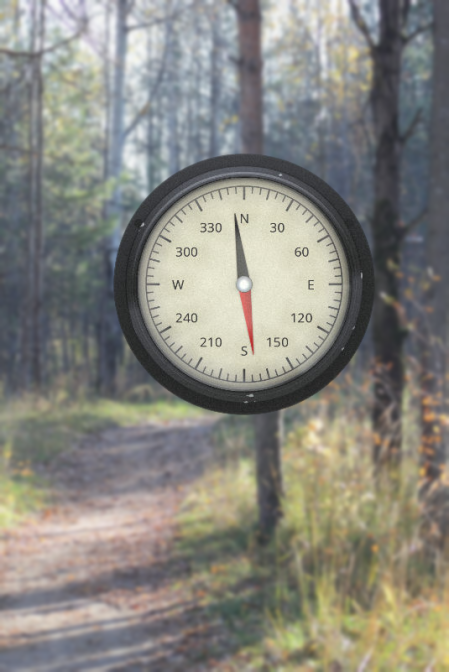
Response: **172.5** °
